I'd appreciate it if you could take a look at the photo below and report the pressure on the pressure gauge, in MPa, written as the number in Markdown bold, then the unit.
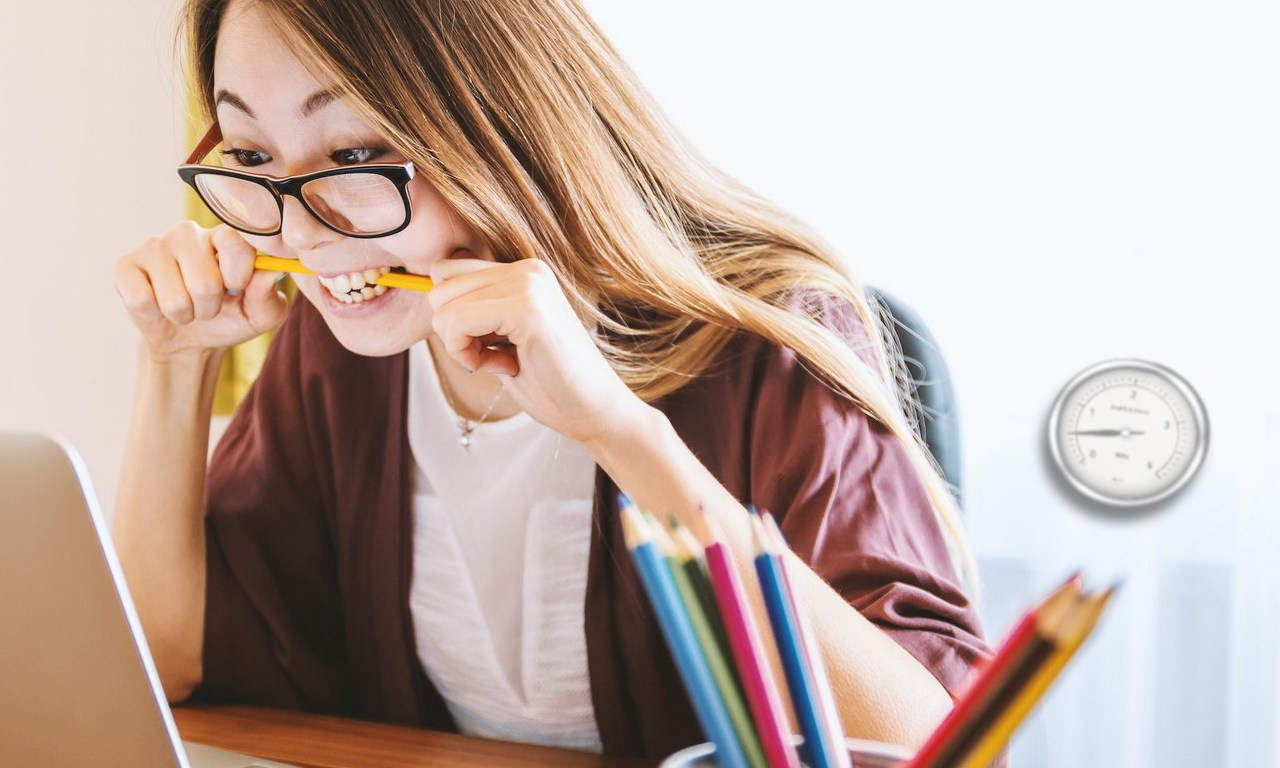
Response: **0.5** MPa
